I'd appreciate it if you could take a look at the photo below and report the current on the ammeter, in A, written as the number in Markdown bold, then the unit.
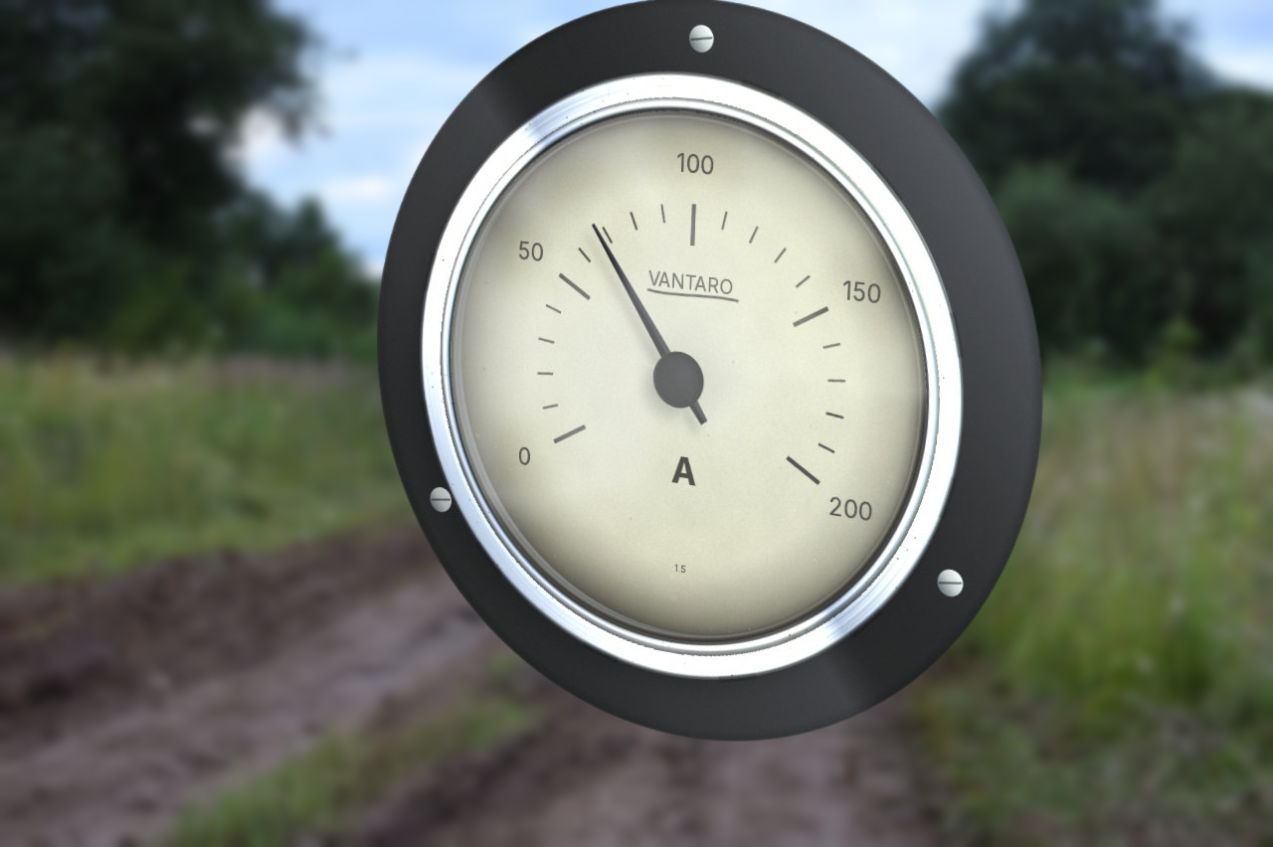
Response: **70** A
